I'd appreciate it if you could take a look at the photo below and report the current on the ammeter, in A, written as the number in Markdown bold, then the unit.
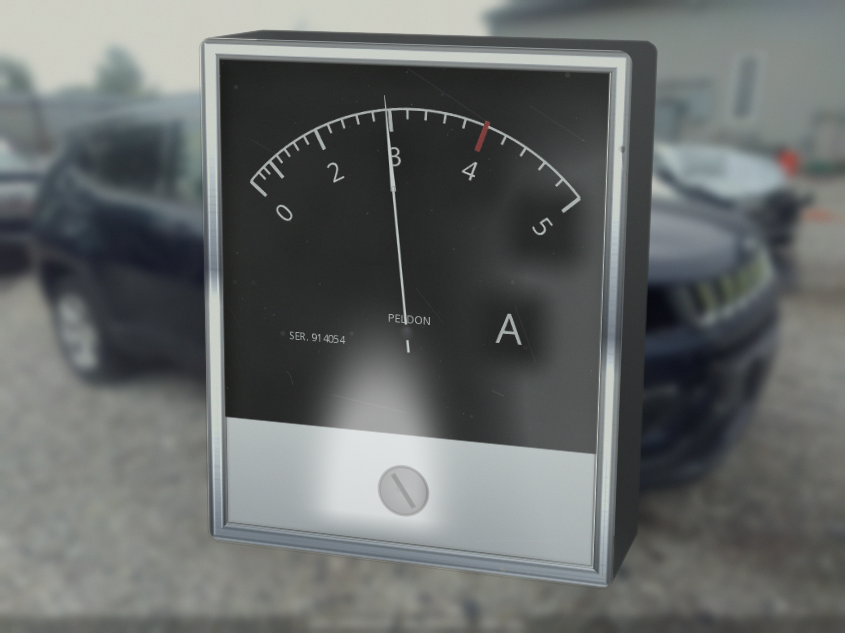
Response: **3** A
